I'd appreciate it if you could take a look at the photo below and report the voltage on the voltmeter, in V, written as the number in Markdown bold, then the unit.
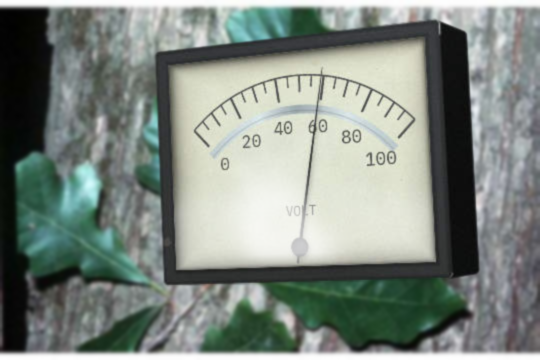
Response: **60** V
